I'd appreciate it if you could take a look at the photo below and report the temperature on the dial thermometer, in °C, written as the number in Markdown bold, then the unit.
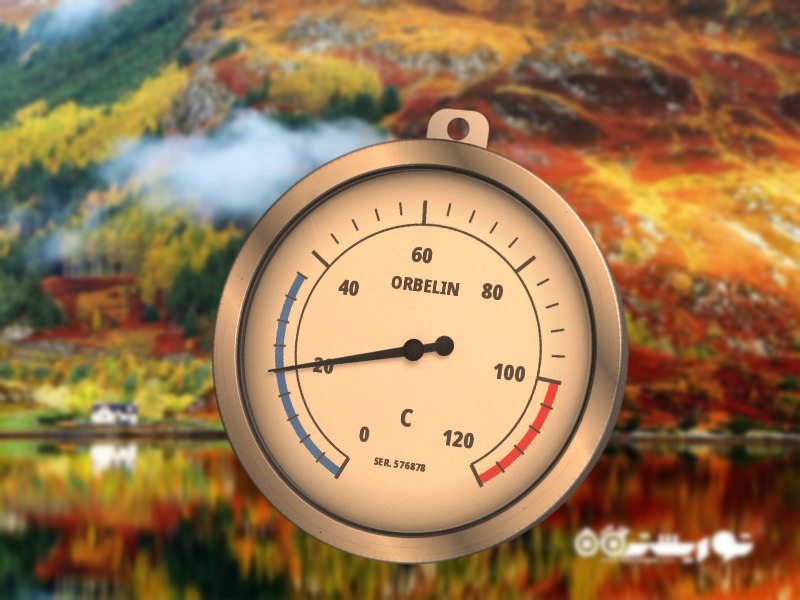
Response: **20** °C
